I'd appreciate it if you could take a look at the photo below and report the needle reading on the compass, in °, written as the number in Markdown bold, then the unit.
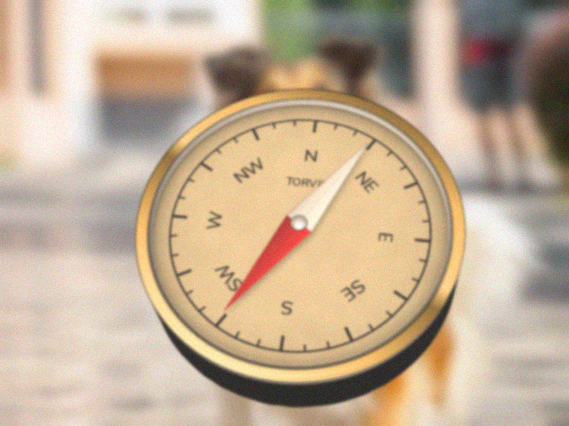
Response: **210** °
